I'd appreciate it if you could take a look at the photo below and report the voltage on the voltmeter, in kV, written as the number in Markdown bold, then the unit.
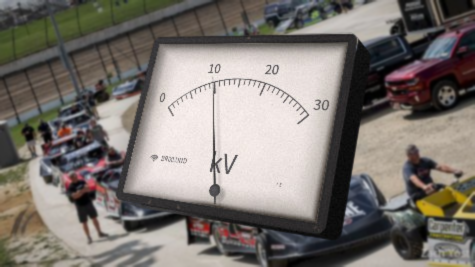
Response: **10** kV
